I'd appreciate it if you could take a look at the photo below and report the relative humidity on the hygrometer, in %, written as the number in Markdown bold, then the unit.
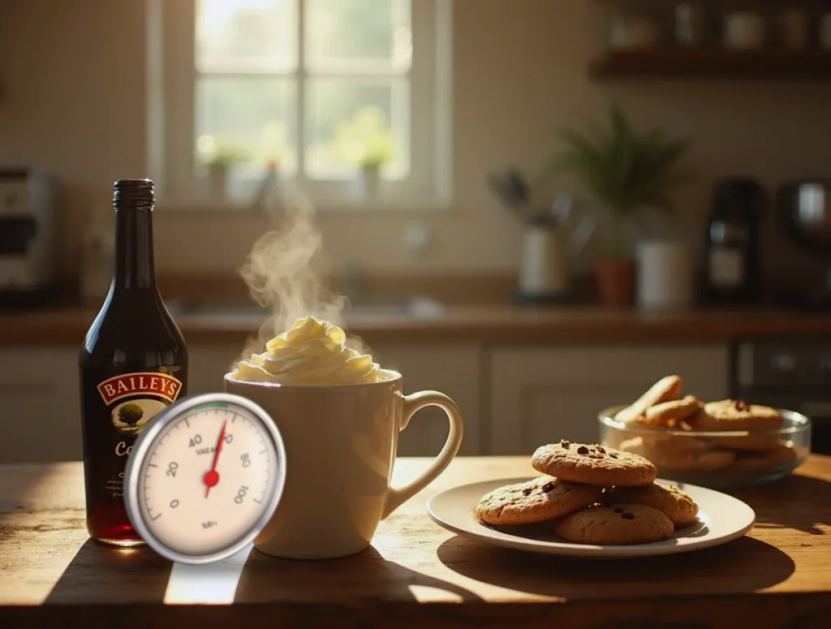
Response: **56** %
